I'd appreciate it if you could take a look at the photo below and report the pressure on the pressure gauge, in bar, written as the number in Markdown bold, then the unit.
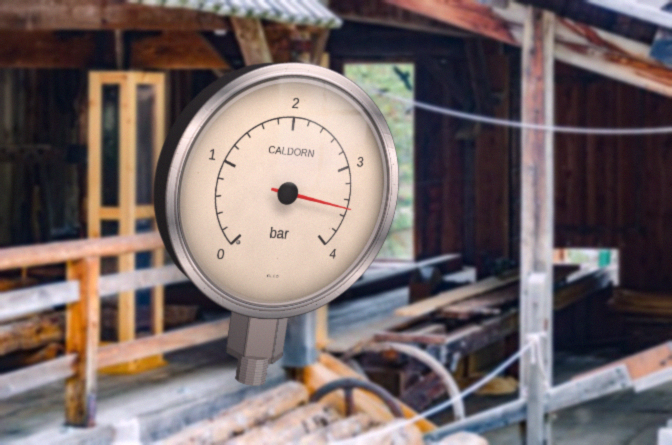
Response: **3.5** bar
